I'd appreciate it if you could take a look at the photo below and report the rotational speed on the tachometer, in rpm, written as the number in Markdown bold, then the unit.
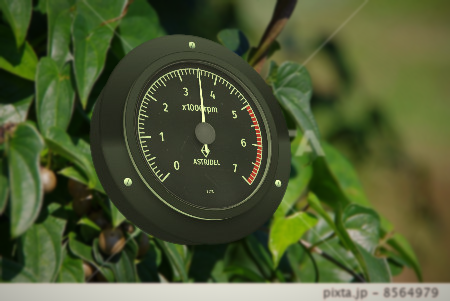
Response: **3500** rpm
